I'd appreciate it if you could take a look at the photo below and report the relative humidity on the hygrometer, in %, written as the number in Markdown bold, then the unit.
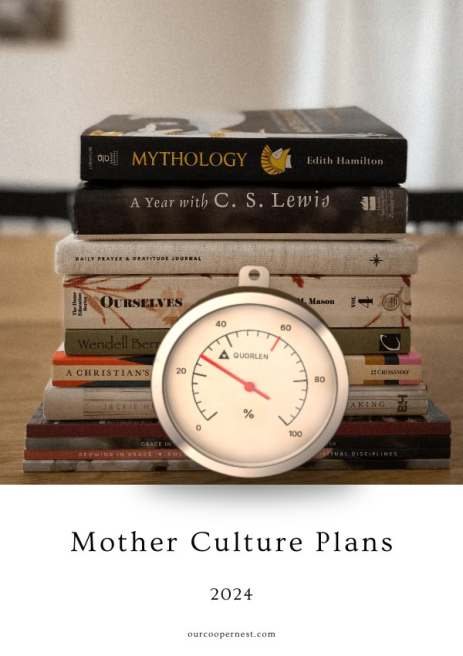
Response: **28** %
